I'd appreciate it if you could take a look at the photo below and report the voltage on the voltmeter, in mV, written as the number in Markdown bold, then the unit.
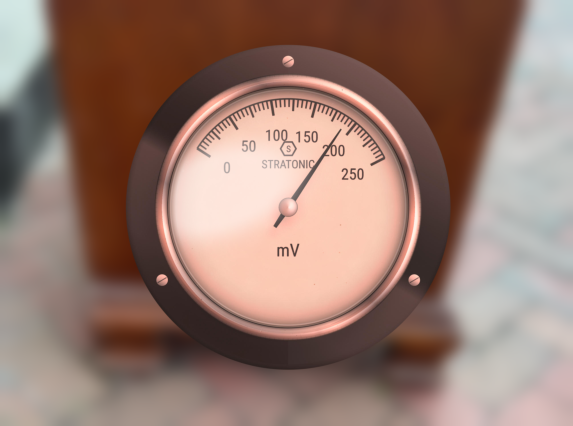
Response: **190** mV
